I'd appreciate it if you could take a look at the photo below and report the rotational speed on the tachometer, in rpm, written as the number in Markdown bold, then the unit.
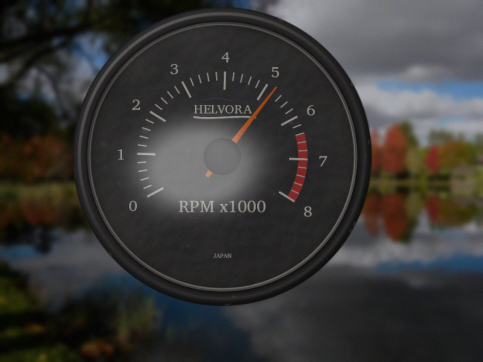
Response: **5200** rpm
